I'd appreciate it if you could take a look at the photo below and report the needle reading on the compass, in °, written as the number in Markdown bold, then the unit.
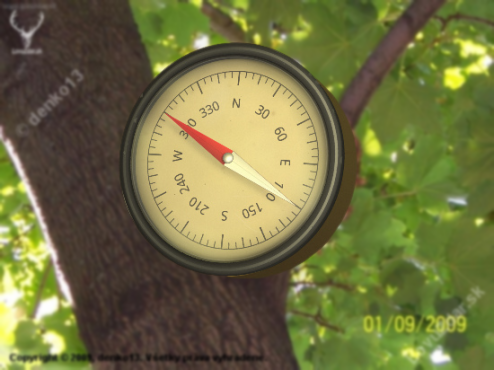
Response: **300** °
